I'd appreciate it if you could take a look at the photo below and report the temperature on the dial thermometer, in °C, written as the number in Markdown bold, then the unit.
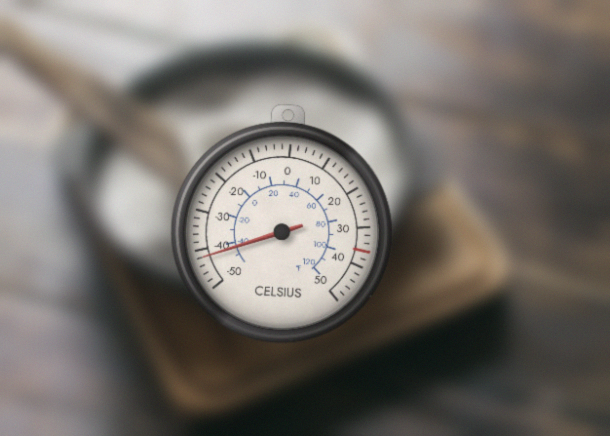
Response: **-42** °C
